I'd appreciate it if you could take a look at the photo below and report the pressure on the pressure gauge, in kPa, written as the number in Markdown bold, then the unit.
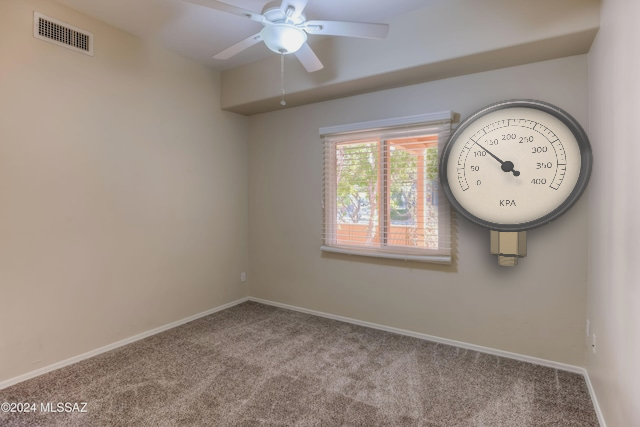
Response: **120** kPa
